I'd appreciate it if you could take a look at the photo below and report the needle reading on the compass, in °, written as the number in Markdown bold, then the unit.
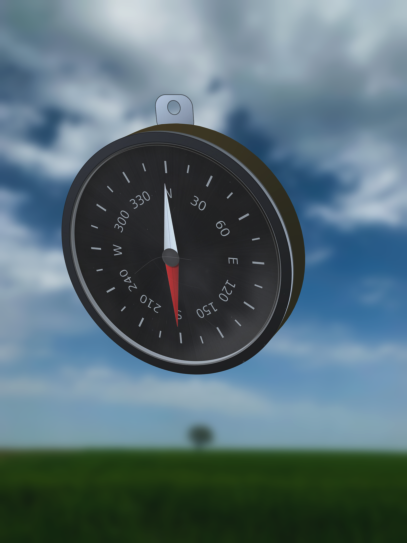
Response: **180** °
